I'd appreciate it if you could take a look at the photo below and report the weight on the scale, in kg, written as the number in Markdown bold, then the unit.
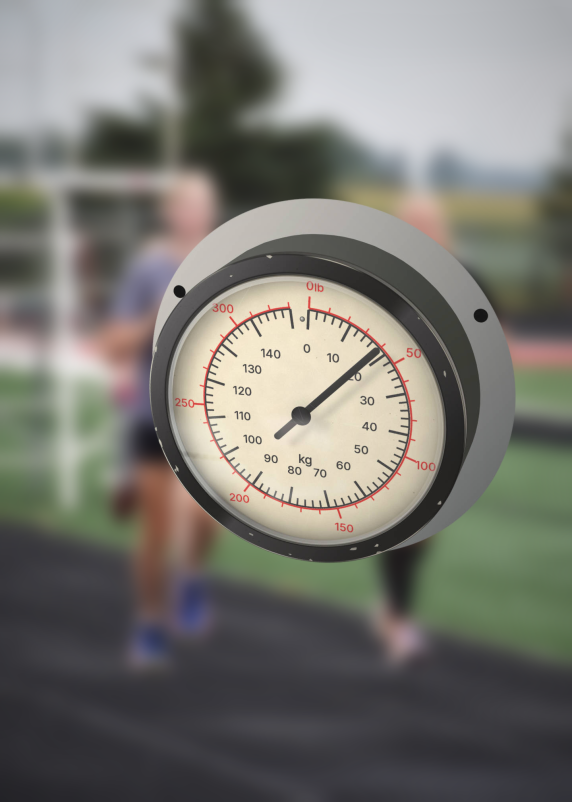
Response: **18** kg
